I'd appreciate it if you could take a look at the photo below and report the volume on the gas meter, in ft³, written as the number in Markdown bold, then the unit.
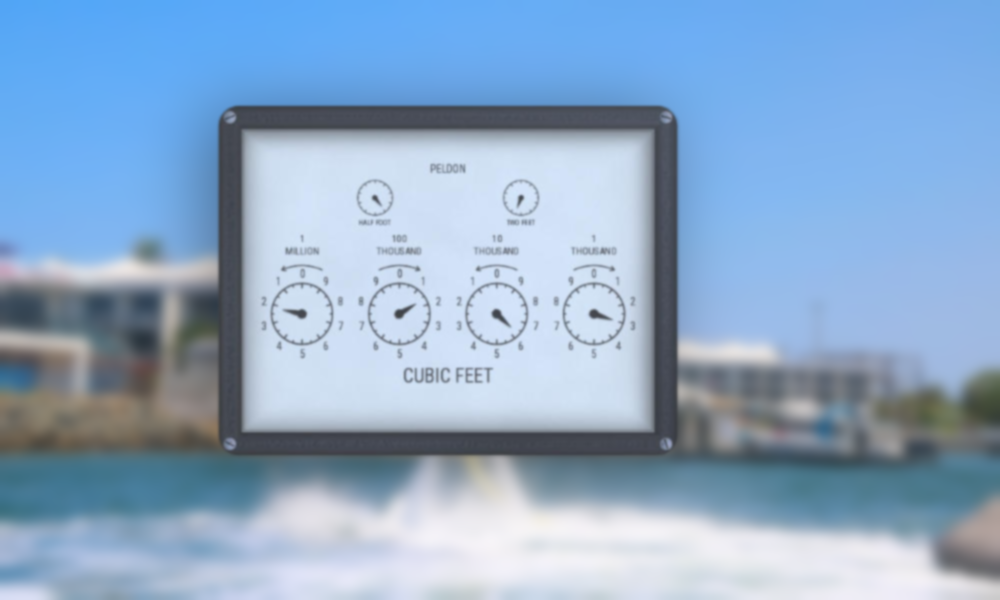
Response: **216300** ft³
